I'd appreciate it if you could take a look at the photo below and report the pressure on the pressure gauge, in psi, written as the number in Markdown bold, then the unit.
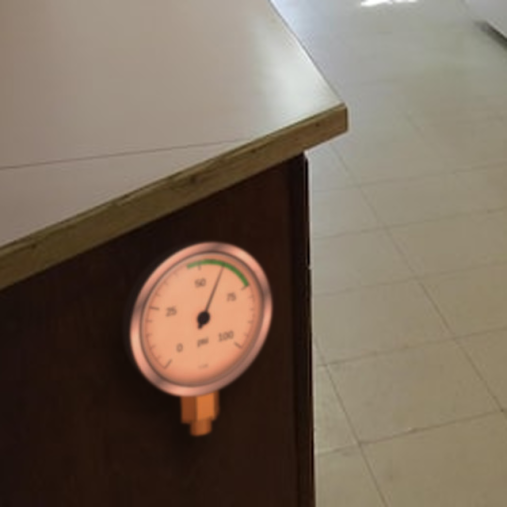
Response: **60** psi
